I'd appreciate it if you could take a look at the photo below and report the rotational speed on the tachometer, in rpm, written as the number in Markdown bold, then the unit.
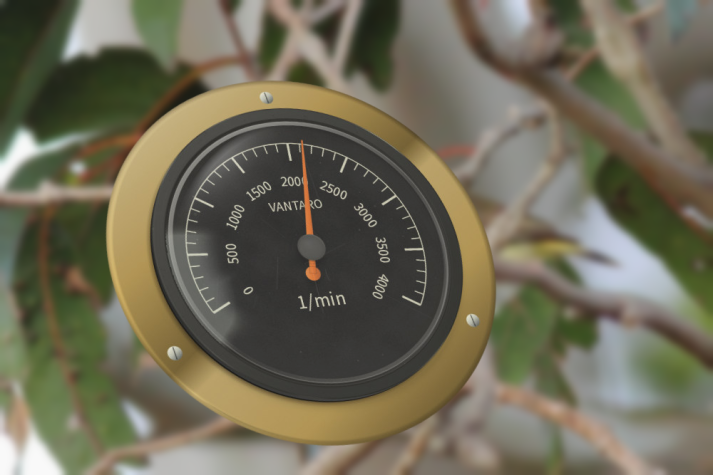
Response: **2100** rpm
